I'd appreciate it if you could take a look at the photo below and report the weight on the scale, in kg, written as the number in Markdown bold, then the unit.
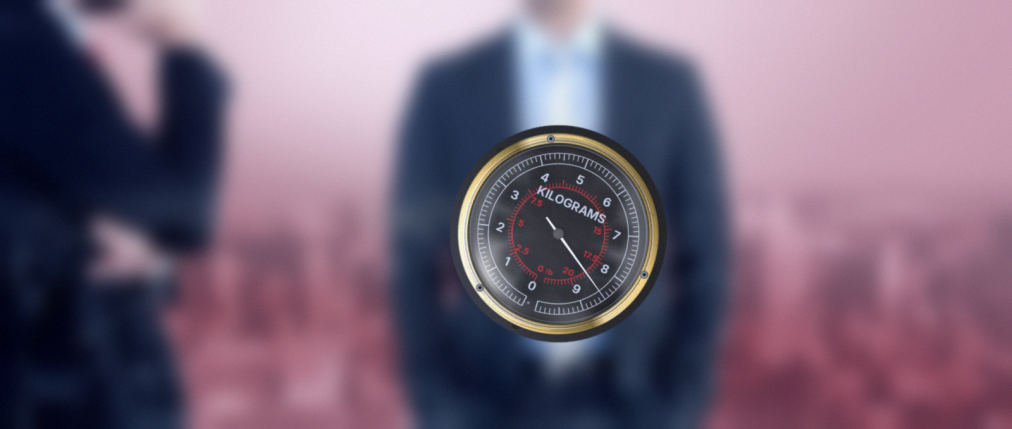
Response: **8.5** kg
